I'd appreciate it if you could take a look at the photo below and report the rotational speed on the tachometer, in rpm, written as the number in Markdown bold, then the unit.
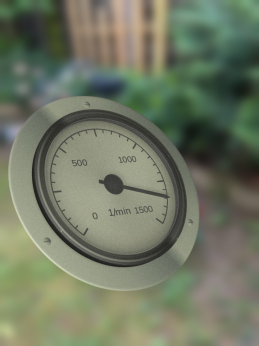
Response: **1350** rpm
